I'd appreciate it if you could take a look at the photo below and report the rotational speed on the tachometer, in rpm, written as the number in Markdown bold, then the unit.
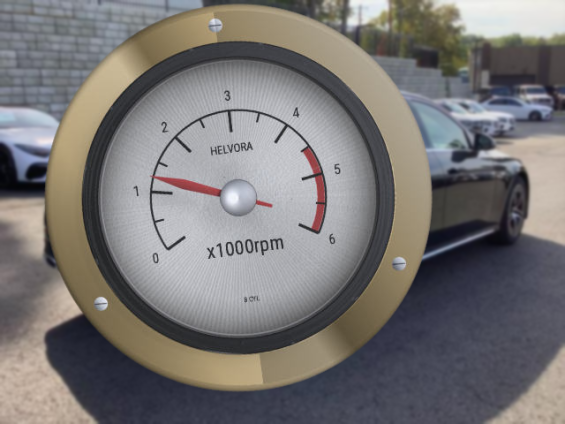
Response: **1250** rpm
